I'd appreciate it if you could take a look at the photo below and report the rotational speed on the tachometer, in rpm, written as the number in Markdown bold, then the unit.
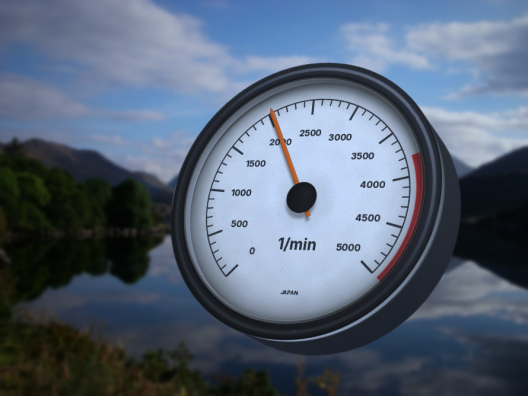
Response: **2050** rpm
